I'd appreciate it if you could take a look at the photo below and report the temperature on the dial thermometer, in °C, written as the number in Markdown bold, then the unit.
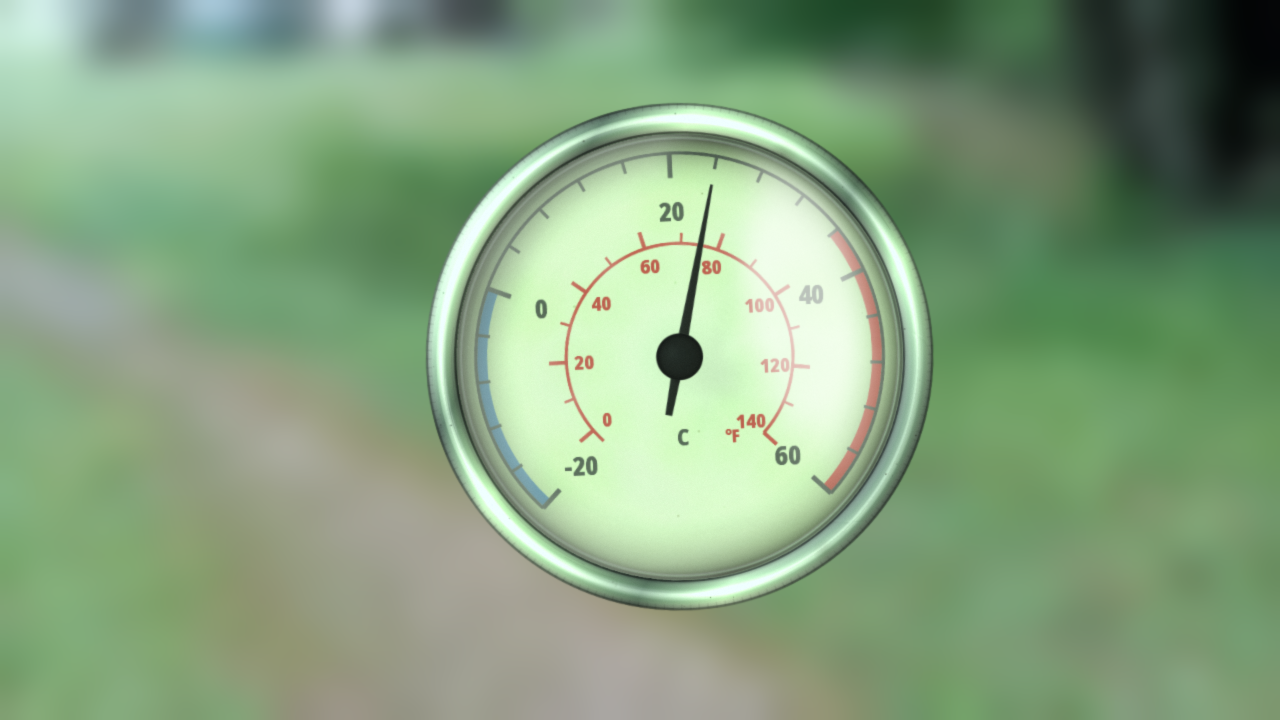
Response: **24** °C
